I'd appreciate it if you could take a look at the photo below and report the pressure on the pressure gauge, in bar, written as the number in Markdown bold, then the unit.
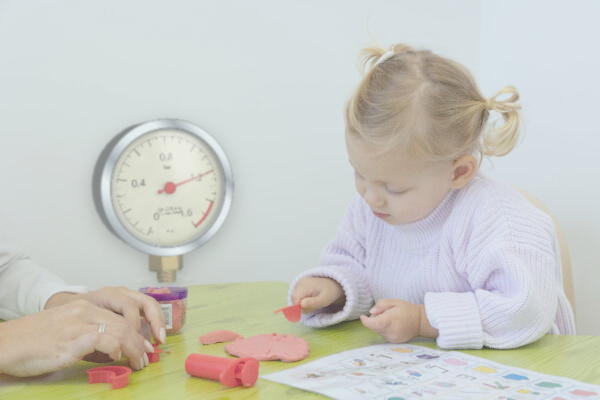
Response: **1.2** bar
